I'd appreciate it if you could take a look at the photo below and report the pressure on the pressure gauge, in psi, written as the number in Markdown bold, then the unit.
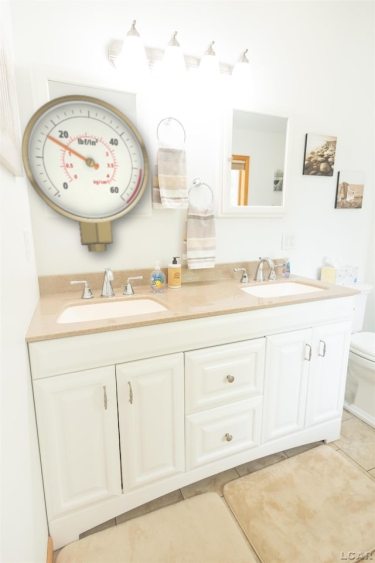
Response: **16** psi
